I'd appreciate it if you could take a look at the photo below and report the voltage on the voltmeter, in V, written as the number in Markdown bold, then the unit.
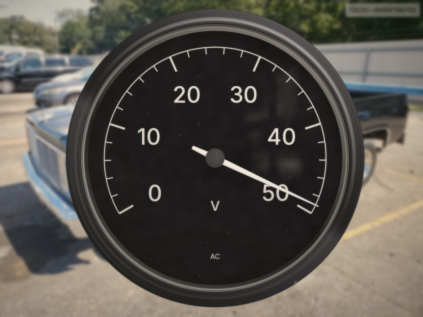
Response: **49** V
